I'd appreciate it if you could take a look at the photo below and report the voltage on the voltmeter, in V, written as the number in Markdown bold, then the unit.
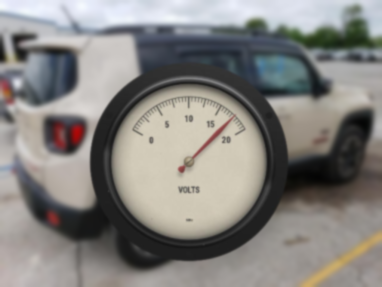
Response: **17.5** V
